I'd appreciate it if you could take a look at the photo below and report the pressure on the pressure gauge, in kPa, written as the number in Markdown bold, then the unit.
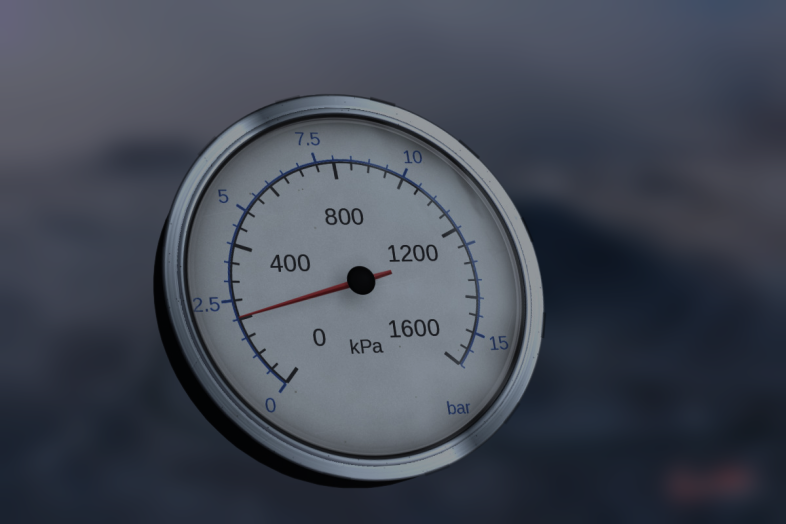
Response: **200** kPa
